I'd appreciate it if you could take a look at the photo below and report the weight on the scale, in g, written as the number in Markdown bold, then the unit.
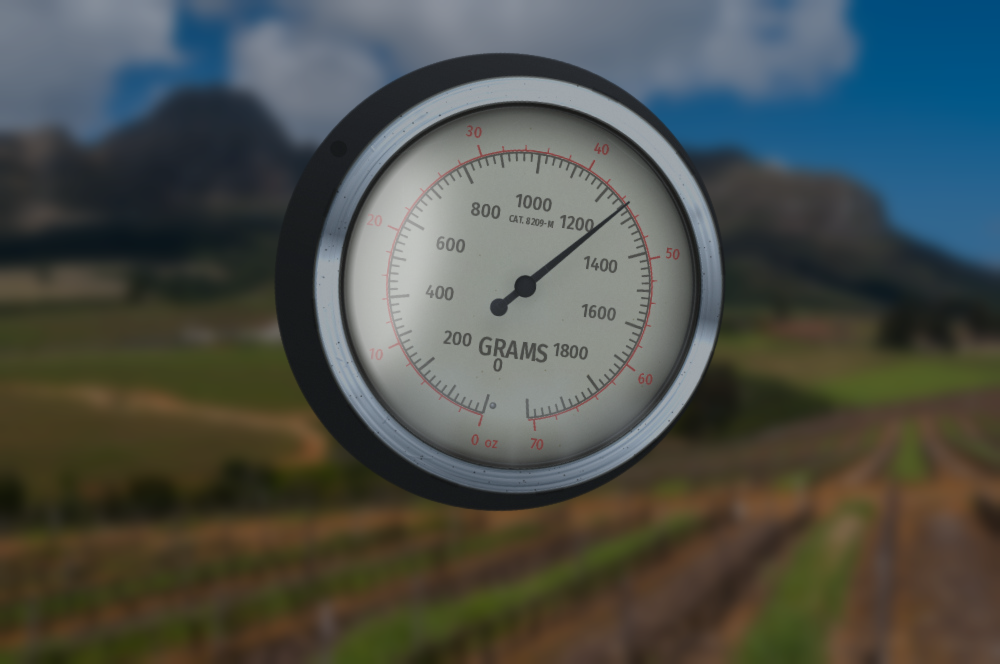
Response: **1260** g
